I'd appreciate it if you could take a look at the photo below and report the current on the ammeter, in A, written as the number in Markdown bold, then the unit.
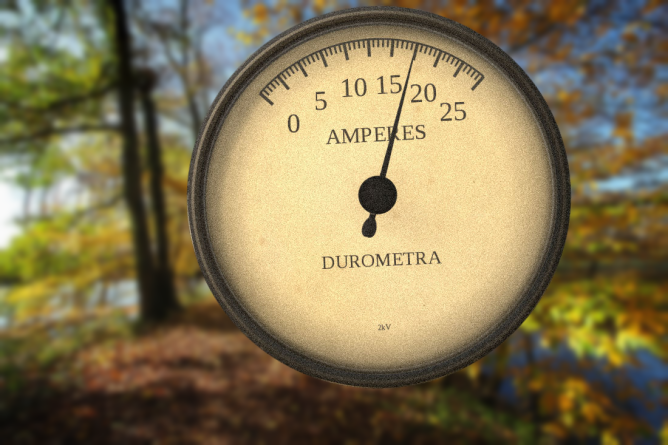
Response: **17.5** A
